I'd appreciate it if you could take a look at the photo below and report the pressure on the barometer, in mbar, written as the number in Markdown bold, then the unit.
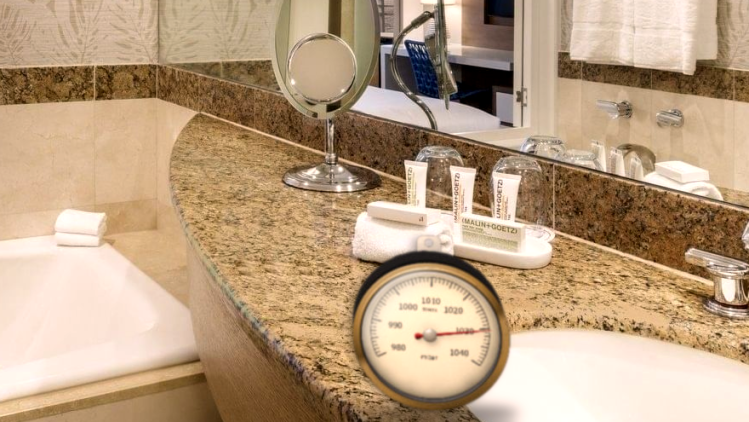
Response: **1030** mbar
